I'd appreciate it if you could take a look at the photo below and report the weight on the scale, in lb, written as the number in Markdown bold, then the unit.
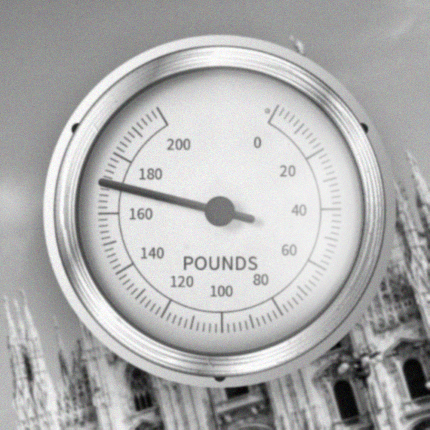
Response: **170** lb
